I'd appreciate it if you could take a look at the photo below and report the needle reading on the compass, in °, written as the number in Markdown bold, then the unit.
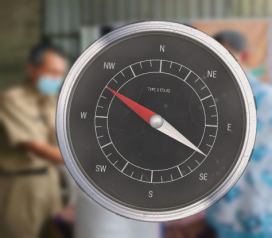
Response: **300** °
